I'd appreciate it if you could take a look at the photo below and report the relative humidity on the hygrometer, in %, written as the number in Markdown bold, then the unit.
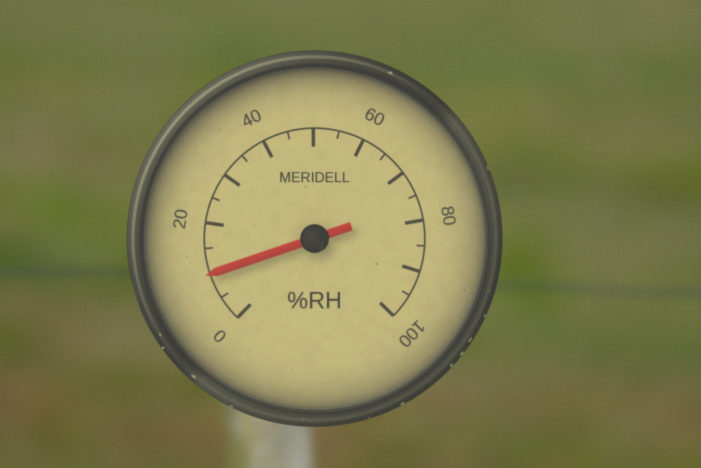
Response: **10** %
